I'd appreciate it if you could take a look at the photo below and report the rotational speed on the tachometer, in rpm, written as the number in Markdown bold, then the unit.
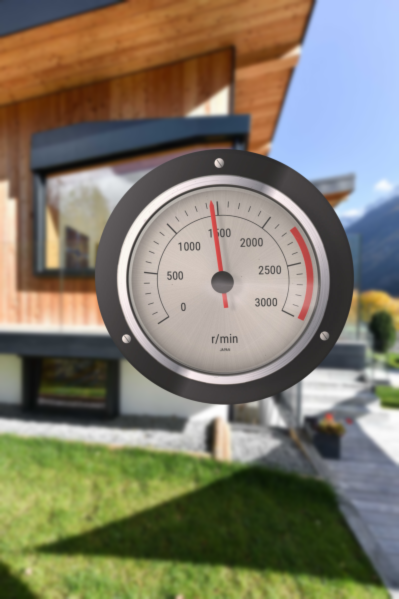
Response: **1450** rpm
